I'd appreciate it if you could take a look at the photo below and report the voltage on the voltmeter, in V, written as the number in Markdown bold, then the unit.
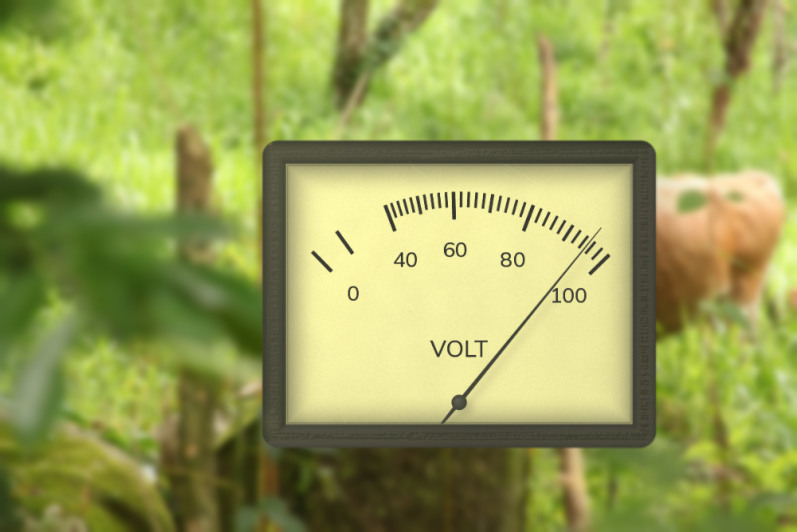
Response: **95** V
